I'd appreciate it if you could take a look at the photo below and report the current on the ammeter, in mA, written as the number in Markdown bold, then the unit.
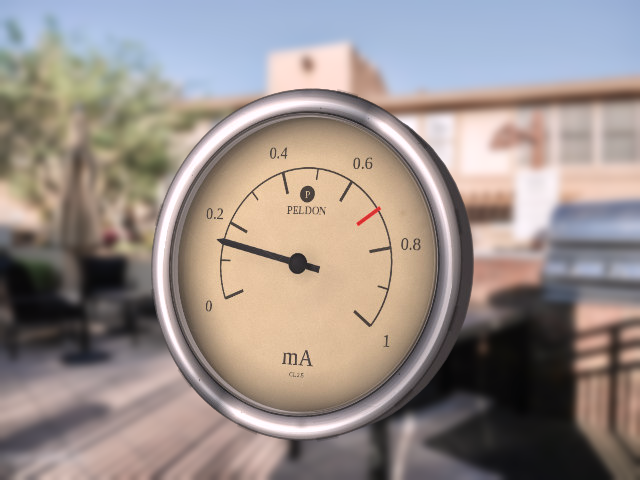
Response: **0.15** mA
